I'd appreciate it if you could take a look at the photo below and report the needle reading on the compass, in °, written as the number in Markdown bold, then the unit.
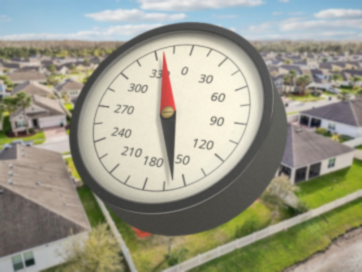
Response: **337.5** °
